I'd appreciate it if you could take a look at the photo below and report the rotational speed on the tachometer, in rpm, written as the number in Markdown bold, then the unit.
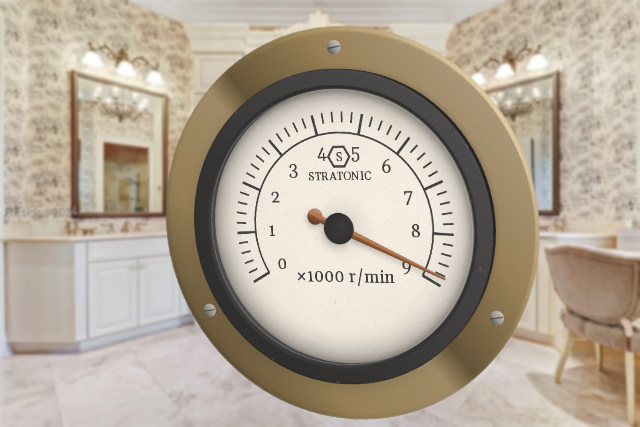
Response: **8800** rpm
